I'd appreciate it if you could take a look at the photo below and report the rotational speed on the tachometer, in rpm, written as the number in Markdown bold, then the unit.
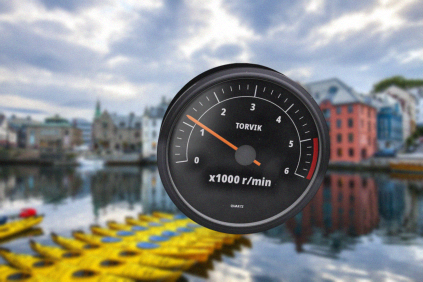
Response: **1200** rpm
